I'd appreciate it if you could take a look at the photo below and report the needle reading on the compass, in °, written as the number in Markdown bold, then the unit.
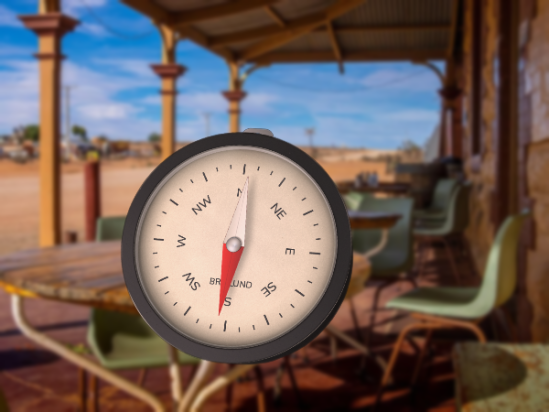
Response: **185** °
